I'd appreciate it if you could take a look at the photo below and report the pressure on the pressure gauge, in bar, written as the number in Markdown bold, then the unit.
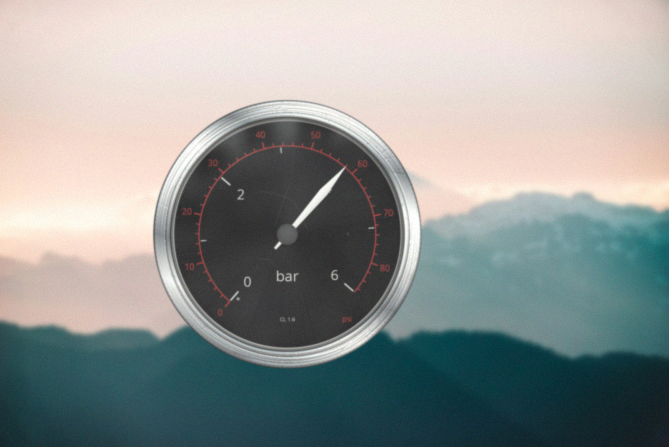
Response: **4** bar
